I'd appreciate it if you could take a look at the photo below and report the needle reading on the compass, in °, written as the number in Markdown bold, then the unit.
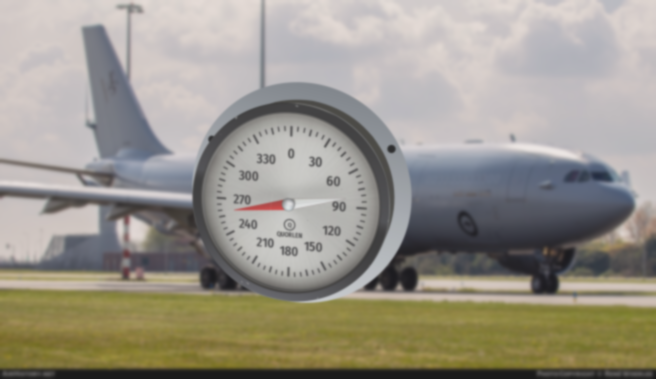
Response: **260** °
